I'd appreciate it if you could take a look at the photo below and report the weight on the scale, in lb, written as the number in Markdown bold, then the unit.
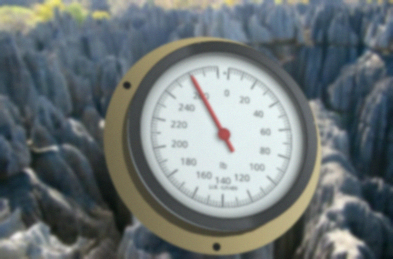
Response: **260** lb
